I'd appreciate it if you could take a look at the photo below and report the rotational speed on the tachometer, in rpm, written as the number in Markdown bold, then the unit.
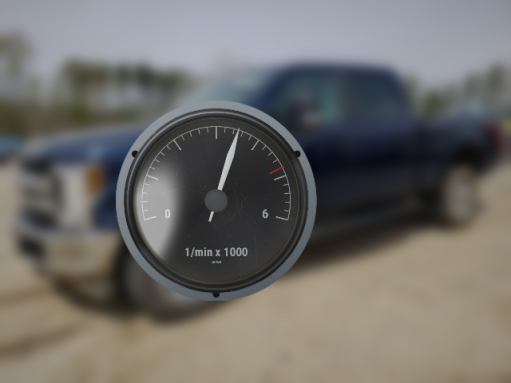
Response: **3500** rpm
